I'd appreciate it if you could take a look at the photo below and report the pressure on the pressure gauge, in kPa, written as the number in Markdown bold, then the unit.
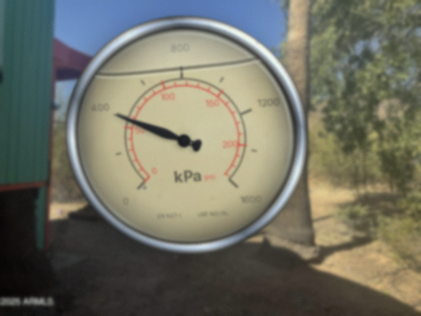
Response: **400** kPa
